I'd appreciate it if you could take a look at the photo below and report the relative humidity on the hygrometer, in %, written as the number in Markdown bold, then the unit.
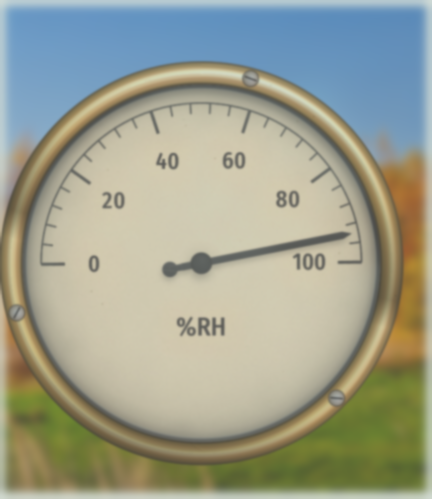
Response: **94** %
